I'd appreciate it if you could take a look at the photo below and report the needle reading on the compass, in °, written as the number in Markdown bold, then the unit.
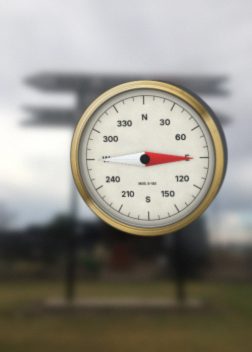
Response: **90** °
